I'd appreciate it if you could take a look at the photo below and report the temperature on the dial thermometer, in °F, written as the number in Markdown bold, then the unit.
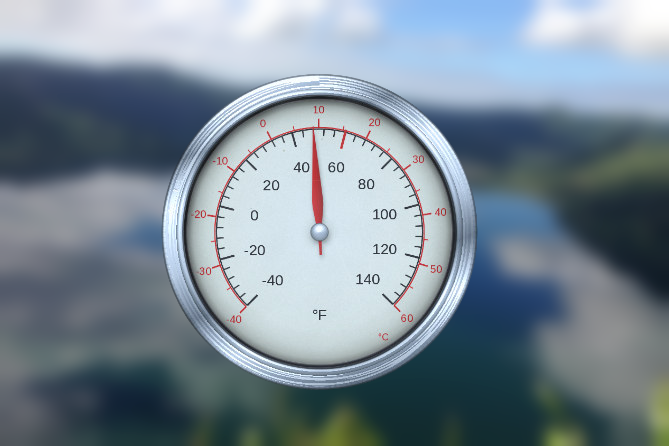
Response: **48** °F
